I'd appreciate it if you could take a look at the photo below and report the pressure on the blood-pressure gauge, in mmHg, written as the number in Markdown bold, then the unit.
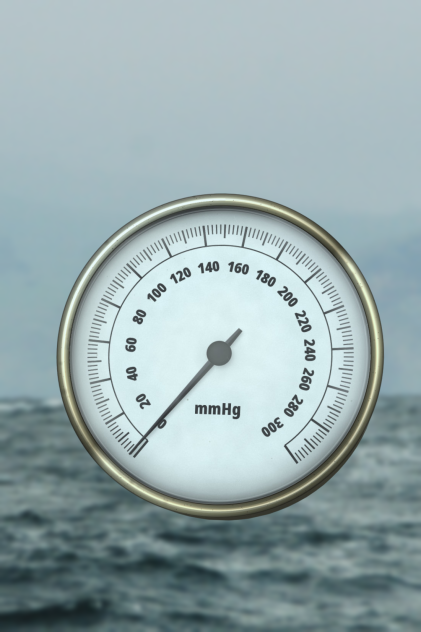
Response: **2** mmHg
